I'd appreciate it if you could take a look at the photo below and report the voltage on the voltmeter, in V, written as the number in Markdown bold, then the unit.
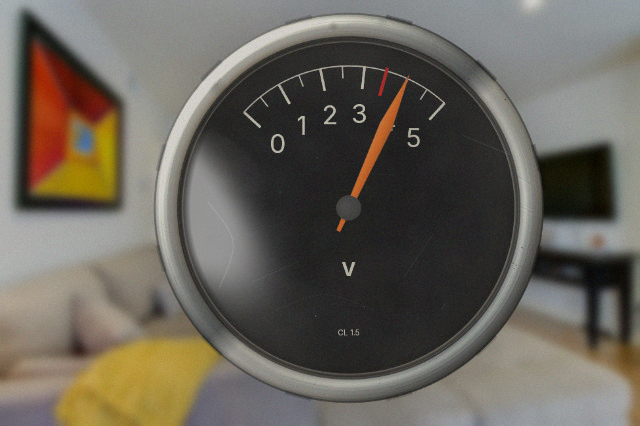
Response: **4** V
